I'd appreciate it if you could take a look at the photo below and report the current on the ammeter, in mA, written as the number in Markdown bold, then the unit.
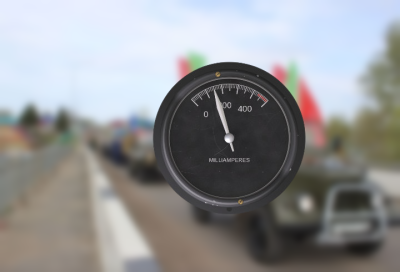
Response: **150** mA
